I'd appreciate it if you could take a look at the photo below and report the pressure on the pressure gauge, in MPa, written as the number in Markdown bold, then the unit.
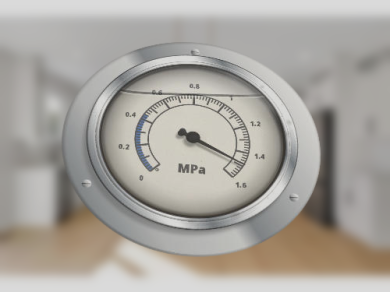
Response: **1.5** MPa
